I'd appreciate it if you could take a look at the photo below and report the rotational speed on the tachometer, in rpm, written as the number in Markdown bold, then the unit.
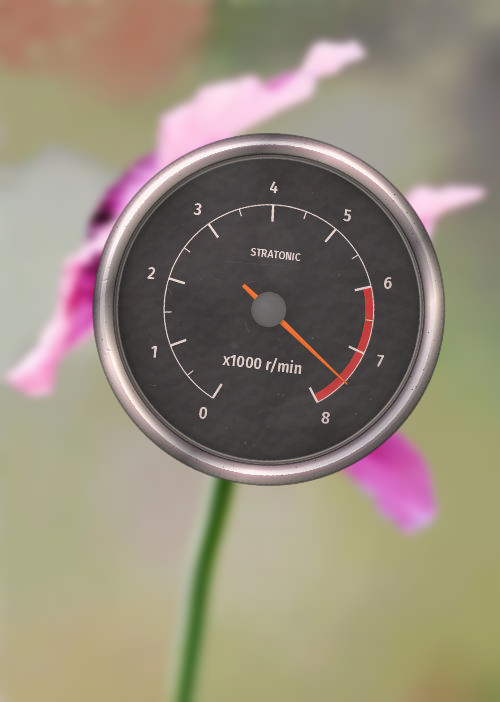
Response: **7500** rpm
